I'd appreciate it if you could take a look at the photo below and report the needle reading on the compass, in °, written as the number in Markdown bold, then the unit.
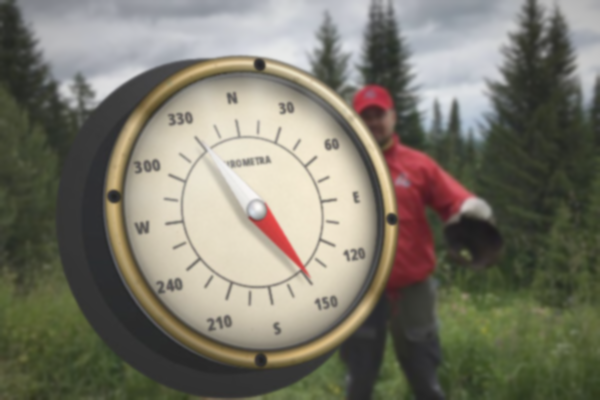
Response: **150** °
